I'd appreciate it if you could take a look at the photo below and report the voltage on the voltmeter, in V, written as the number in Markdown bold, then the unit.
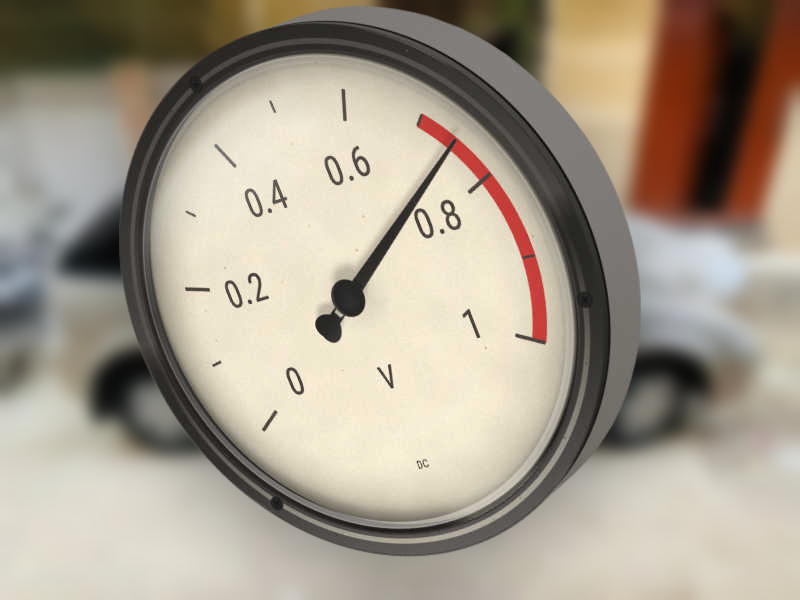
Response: **0.75** V
